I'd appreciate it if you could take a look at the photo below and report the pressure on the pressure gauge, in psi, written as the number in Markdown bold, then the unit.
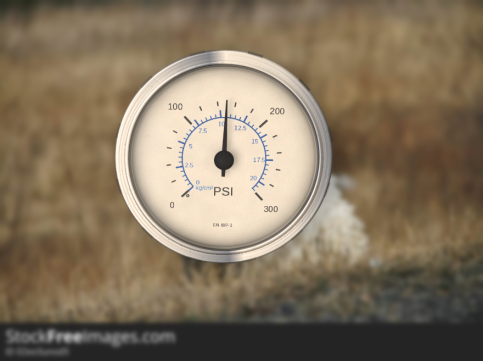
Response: **150** psi
